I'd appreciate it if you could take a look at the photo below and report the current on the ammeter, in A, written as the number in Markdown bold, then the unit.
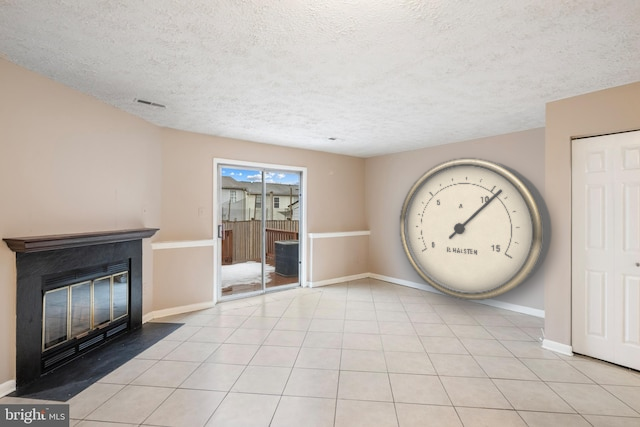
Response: **10.5** A
